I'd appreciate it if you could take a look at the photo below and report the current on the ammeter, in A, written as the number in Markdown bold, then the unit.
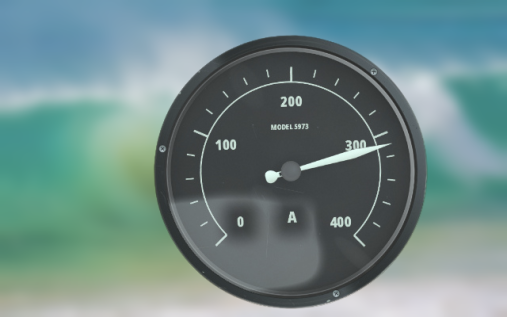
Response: **310** A
